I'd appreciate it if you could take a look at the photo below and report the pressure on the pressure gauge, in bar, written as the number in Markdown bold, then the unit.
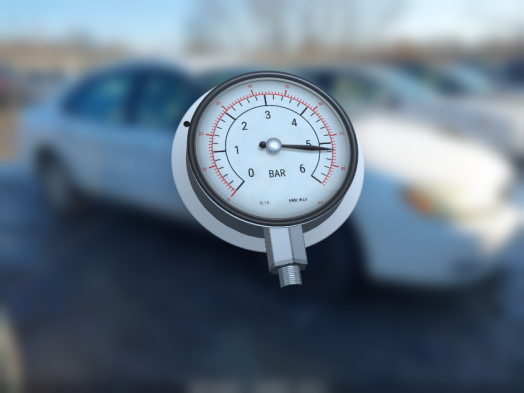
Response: **5.2** bar
